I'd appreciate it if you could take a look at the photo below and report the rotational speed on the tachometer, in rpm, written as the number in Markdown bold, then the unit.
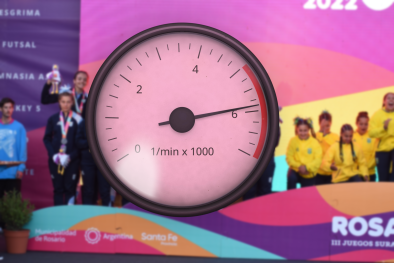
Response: **5875** rpm
